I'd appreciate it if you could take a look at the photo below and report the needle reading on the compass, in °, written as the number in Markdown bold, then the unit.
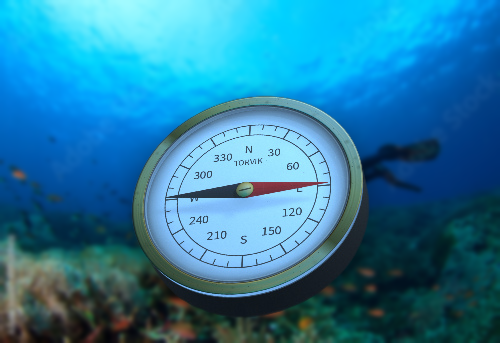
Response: **90** °
